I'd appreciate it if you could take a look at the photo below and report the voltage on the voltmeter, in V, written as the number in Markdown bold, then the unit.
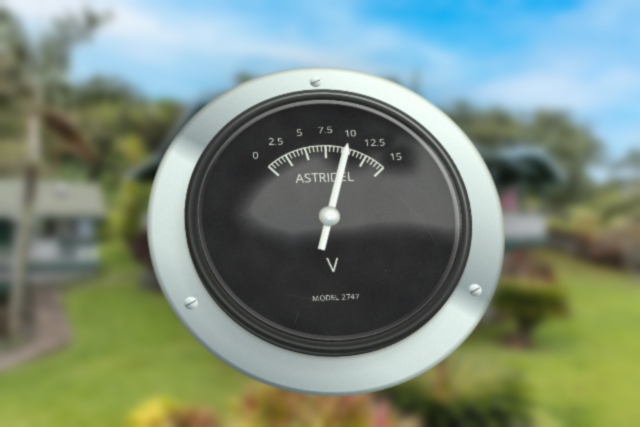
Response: **10** V
